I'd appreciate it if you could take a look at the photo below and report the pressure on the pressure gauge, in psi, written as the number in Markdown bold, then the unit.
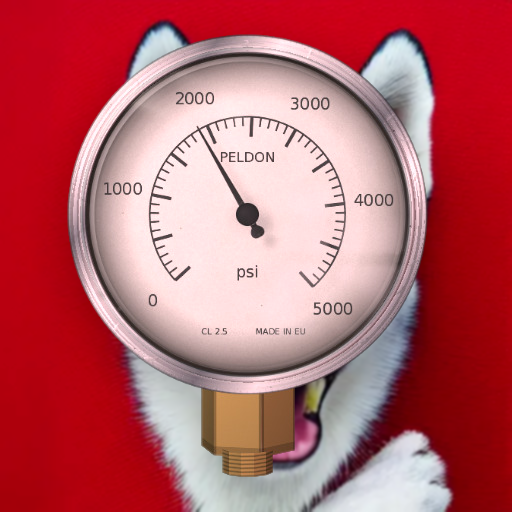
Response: **1900** psi
